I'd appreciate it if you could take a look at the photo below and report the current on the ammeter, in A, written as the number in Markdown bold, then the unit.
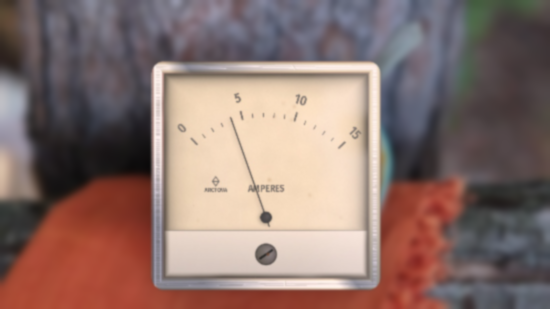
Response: **4** A
